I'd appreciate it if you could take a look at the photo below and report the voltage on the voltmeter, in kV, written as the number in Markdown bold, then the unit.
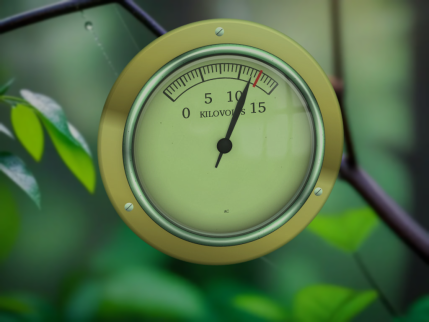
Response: **11.5** kV
